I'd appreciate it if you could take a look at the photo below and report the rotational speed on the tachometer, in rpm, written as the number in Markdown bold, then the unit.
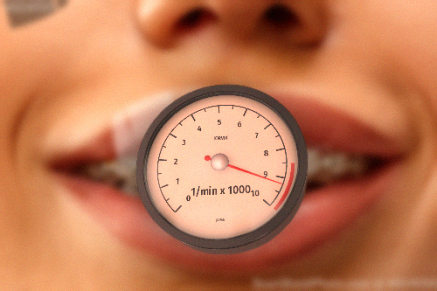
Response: **9250** rpm
